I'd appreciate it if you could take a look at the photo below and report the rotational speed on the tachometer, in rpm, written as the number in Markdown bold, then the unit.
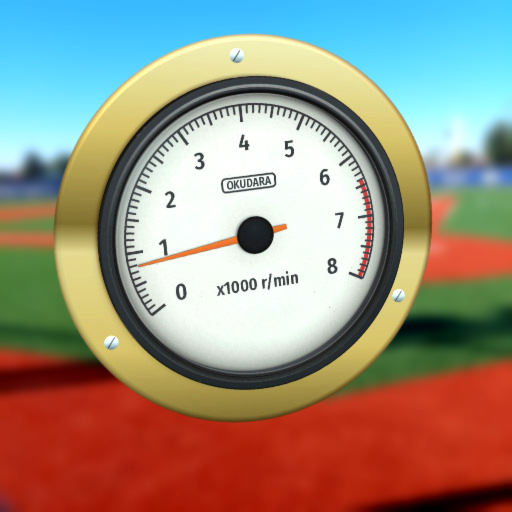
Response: **800** rpm
